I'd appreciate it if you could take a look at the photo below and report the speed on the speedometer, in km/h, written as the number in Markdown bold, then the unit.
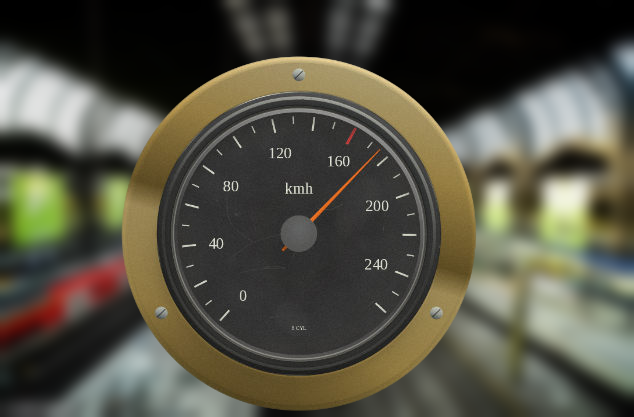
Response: **175** km/h
